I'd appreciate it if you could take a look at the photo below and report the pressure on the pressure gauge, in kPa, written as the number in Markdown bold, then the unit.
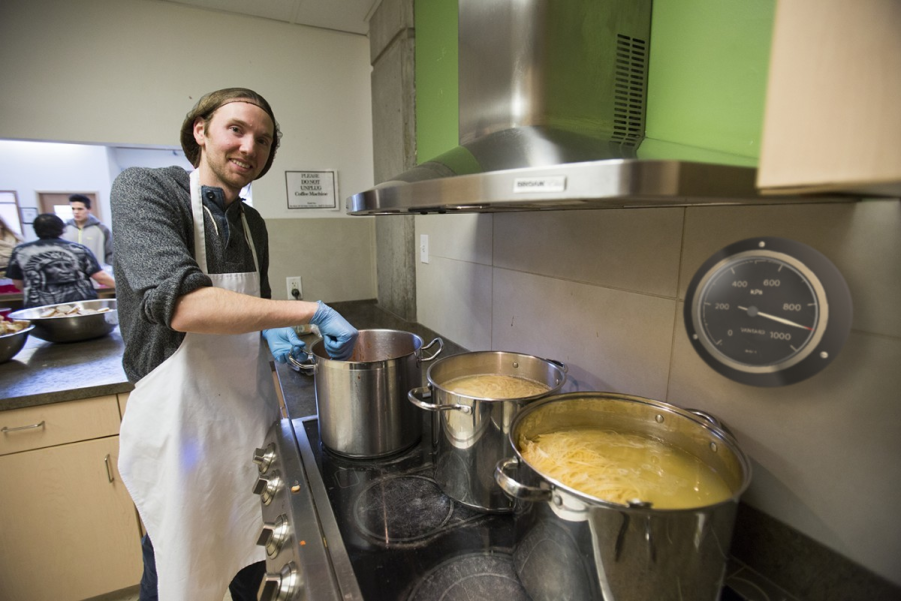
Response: **900** kPa
